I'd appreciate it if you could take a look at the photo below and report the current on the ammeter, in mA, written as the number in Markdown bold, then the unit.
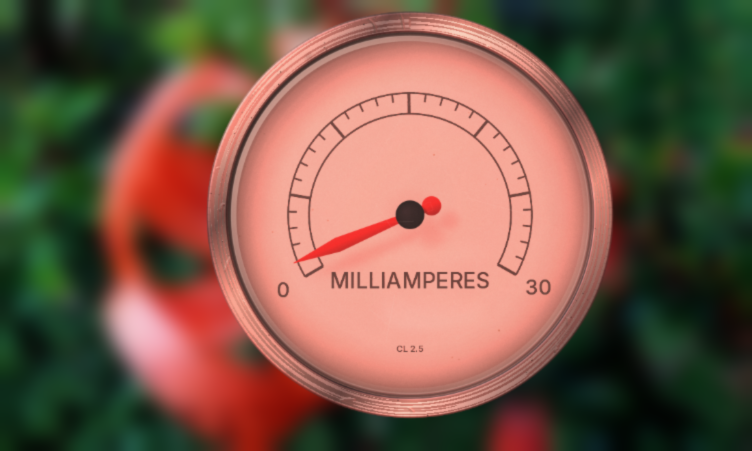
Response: **1** mA
